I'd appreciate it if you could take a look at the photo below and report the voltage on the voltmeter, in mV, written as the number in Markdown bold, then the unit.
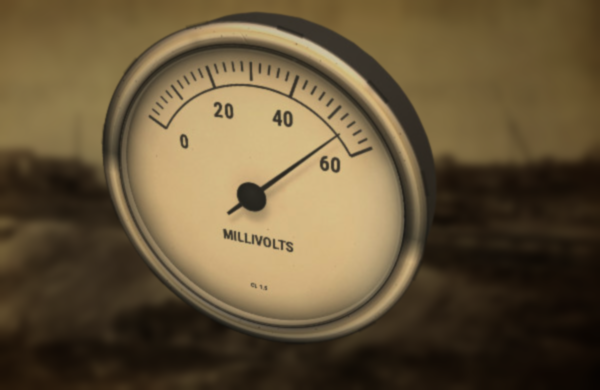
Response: **54** mV
